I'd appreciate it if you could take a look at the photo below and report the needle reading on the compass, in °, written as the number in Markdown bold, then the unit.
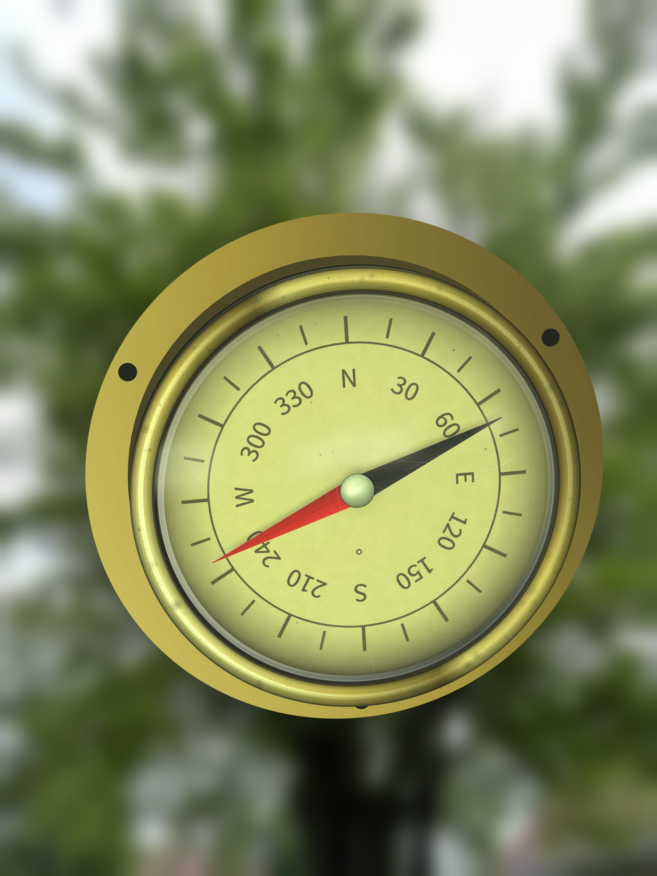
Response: **247.5** °
